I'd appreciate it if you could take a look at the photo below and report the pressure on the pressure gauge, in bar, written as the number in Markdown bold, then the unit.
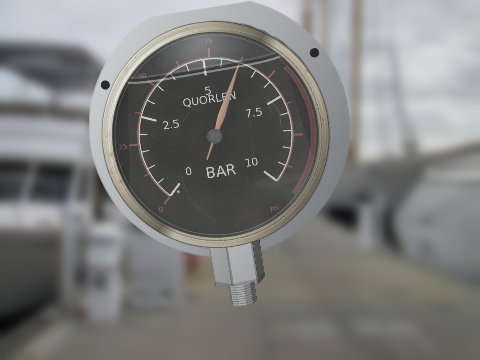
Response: **6** bar
